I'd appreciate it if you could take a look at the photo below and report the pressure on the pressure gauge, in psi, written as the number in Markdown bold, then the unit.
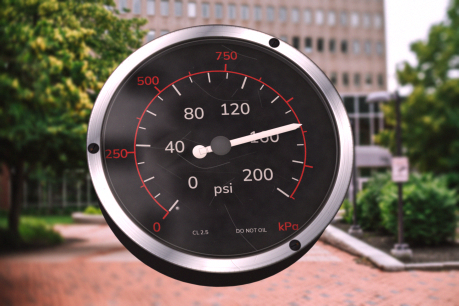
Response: **160** psi
